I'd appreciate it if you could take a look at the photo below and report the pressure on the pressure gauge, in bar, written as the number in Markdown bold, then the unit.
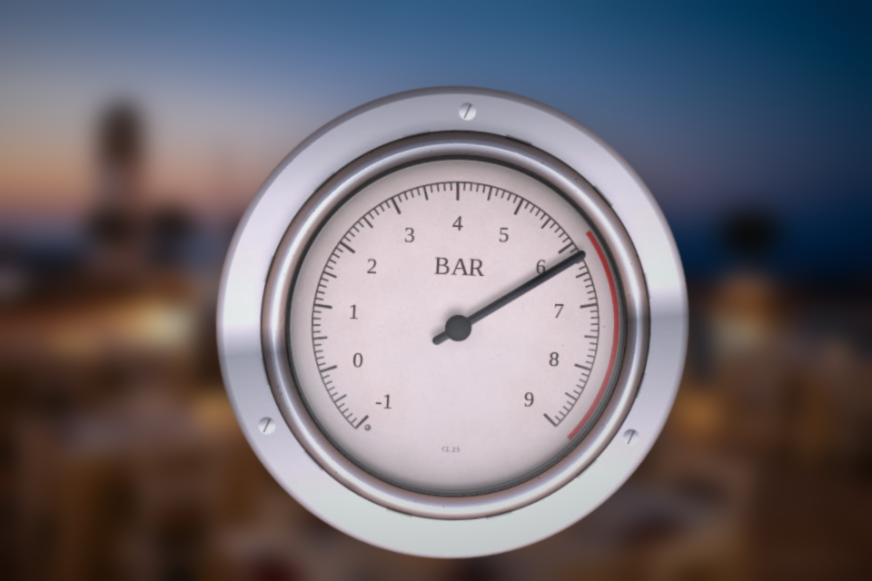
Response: **6.2** bar
